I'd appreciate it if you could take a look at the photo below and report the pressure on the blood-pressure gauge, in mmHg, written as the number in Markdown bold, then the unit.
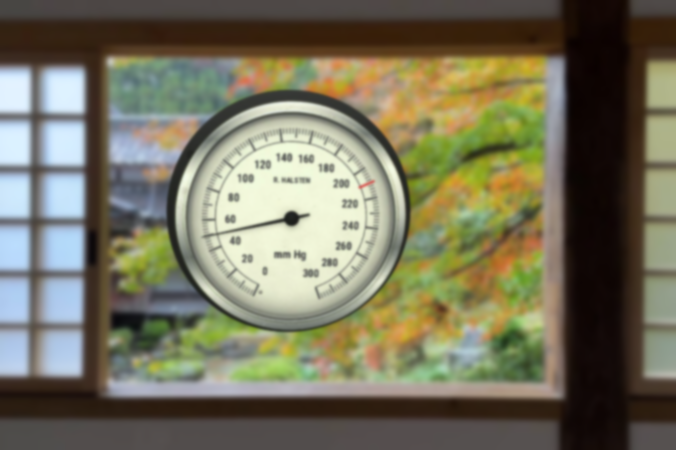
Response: **50** mmHg
